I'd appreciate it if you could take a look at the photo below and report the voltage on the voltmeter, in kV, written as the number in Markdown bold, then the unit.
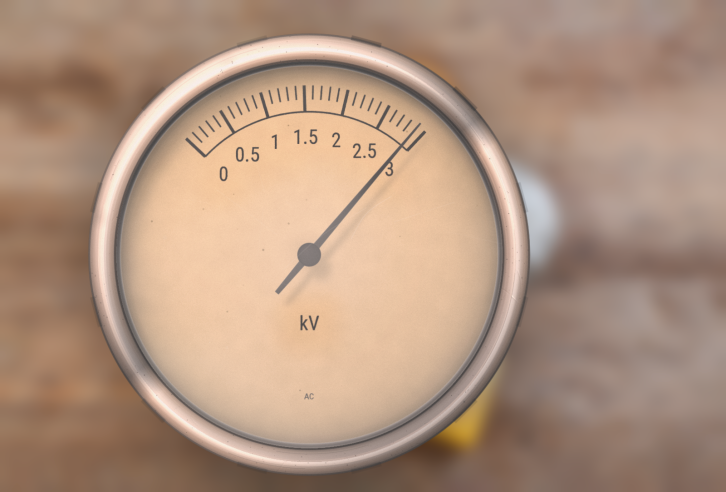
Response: **2.9** kV
